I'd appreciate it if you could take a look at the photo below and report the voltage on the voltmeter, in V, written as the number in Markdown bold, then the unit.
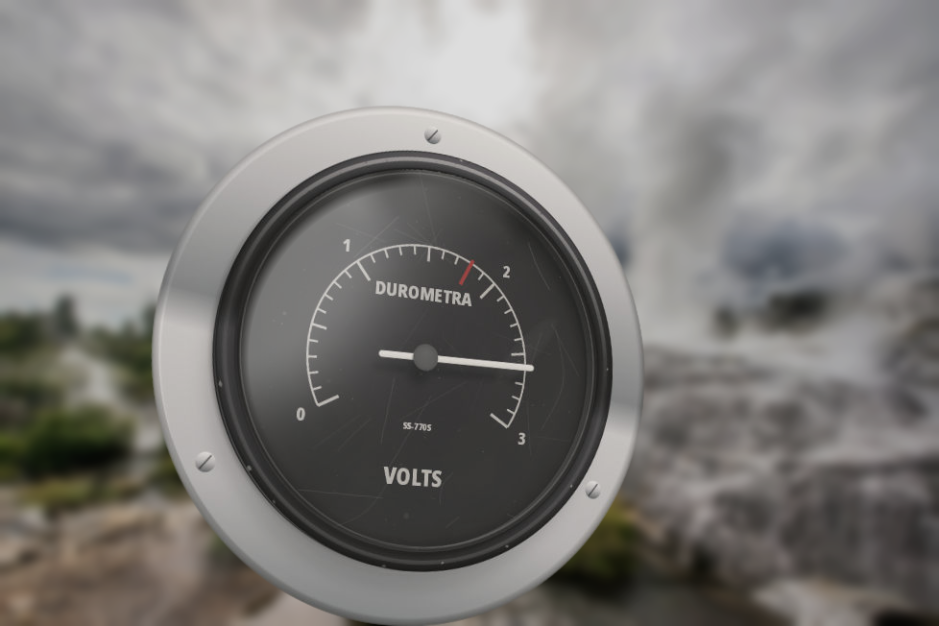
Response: **2.6** V
